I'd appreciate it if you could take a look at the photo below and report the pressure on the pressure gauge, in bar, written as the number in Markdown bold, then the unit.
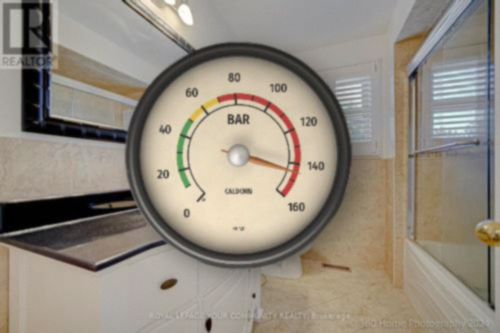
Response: **145** bar
